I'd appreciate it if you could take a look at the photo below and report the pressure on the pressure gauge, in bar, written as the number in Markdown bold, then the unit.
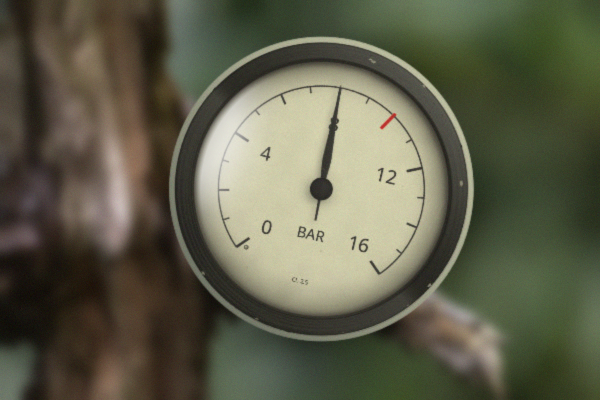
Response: **8** bar
